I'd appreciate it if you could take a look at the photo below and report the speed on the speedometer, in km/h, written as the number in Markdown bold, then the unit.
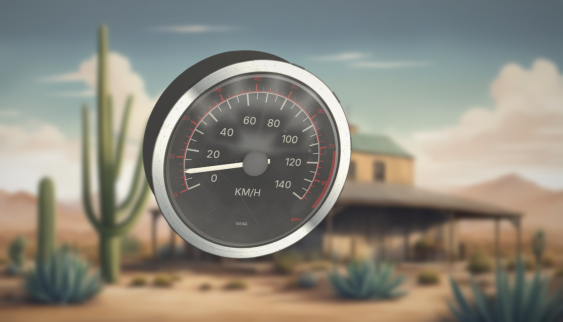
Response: **10** km/h
